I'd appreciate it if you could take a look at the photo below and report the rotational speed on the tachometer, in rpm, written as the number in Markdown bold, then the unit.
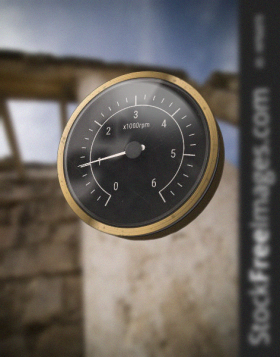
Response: **1000** rpm
